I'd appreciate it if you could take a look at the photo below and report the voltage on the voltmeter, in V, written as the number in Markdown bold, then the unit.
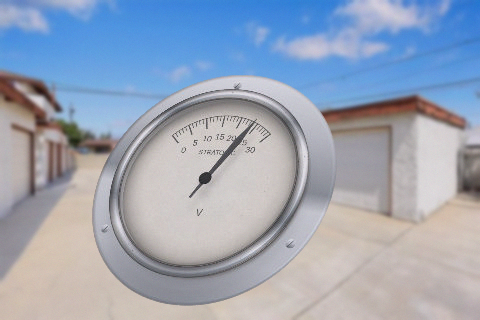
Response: **25** V
